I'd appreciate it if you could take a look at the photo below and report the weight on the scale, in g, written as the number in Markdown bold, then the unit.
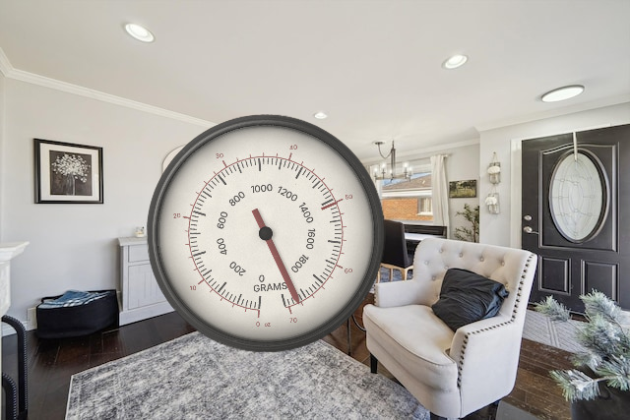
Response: **1940** g
